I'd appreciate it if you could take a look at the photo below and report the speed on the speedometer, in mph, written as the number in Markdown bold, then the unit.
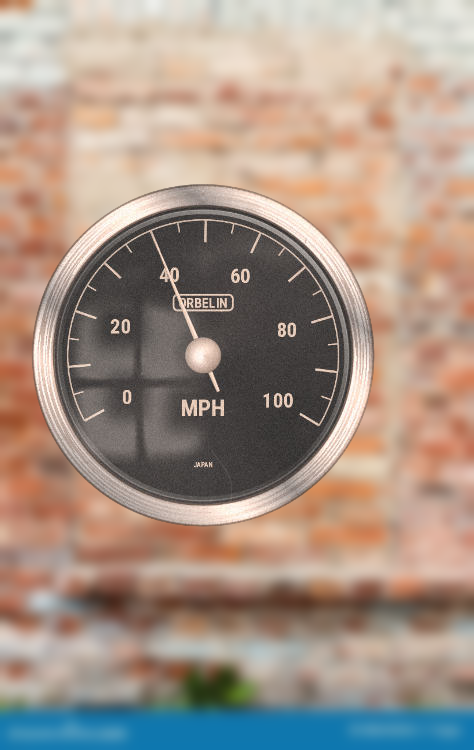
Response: **40** mph
